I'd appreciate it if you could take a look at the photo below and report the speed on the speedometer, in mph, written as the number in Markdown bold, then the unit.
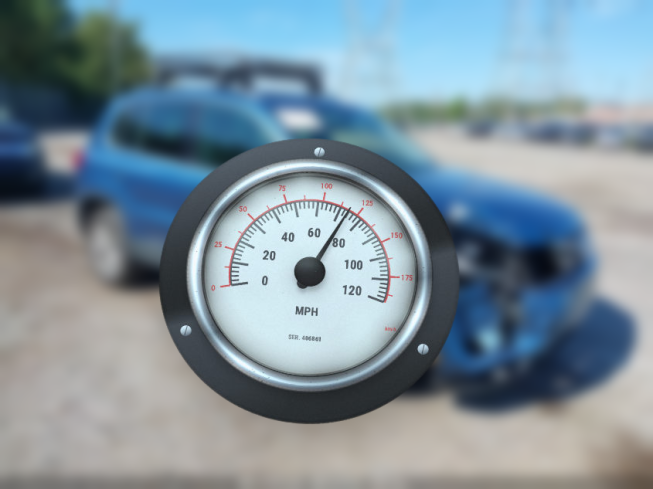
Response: **74** mph
